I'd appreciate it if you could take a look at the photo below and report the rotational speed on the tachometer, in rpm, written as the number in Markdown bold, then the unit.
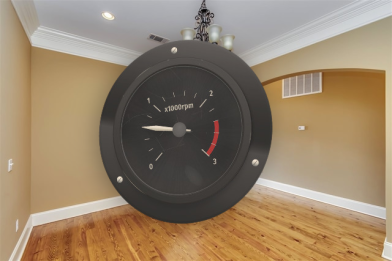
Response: **600** rpm
